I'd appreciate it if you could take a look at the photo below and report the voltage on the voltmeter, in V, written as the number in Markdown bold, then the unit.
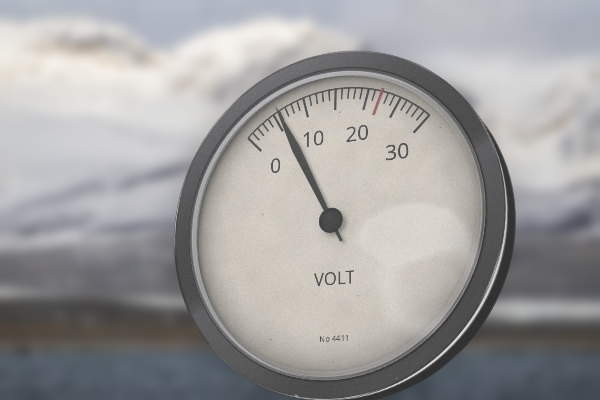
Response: **6** V
